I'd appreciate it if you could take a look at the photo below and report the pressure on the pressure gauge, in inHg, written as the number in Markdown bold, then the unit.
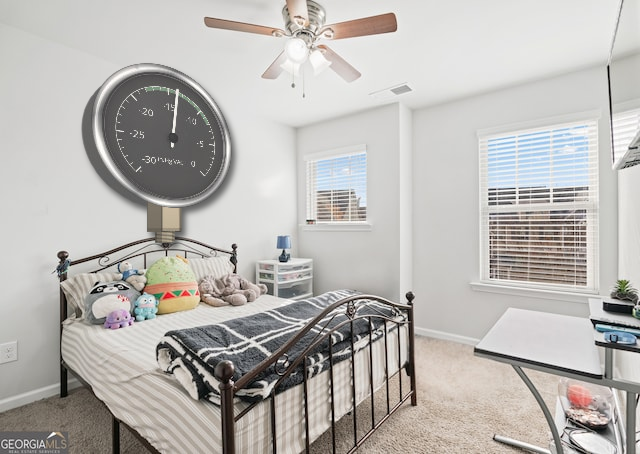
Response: **-14** inHg
